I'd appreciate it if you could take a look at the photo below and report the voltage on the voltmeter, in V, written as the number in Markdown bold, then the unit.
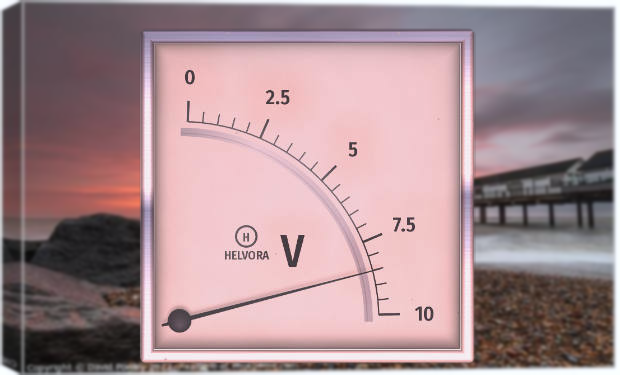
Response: **8.5** V
